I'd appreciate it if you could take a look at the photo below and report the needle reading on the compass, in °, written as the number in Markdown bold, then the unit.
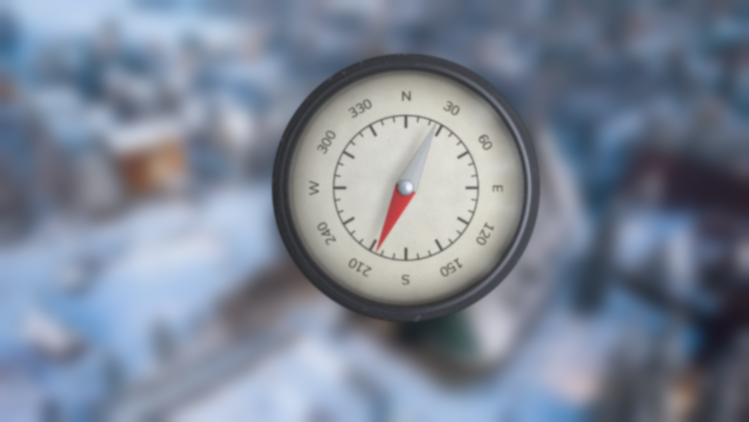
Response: **205** °
